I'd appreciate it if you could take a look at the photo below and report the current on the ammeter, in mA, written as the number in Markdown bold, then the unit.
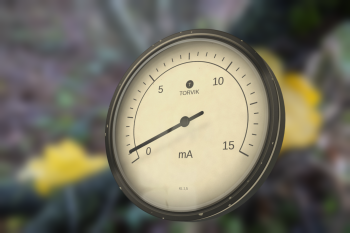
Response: **0.5** mA
